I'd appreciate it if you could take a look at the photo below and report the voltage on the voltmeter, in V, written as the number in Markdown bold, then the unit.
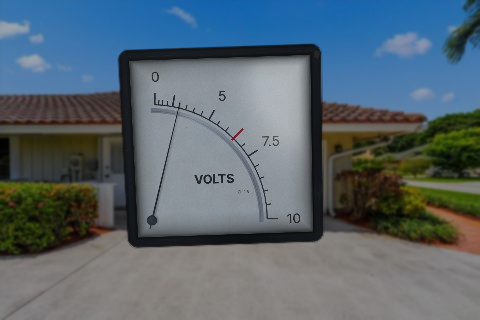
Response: **3** V
